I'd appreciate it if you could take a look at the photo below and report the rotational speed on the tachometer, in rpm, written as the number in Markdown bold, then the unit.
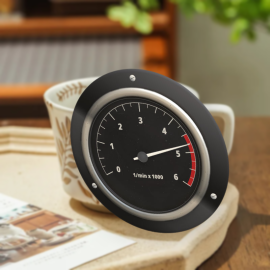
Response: **4750** rpm
